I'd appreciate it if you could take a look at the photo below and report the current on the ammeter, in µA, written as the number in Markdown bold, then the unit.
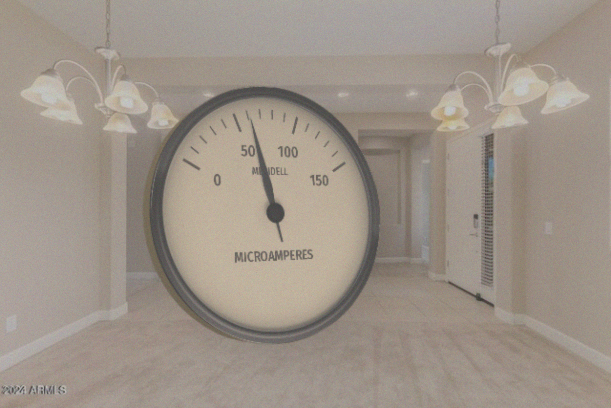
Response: **60** µA
